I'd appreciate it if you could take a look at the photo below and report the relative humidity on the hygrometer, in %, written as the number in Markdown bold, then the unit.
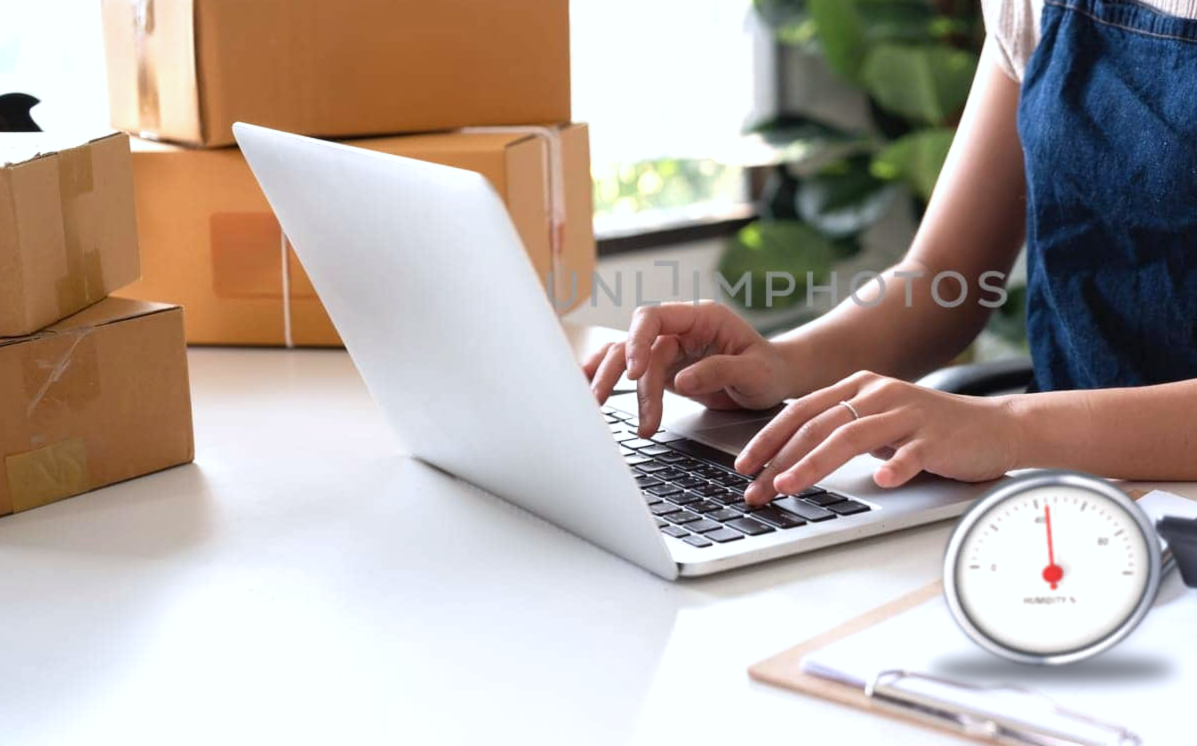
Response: **44** %
